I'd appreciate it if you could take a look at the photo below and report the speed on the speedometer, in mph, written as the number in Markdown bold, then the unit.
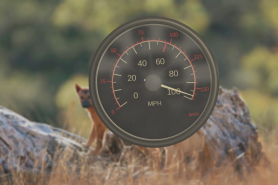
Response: **97.5** mph
